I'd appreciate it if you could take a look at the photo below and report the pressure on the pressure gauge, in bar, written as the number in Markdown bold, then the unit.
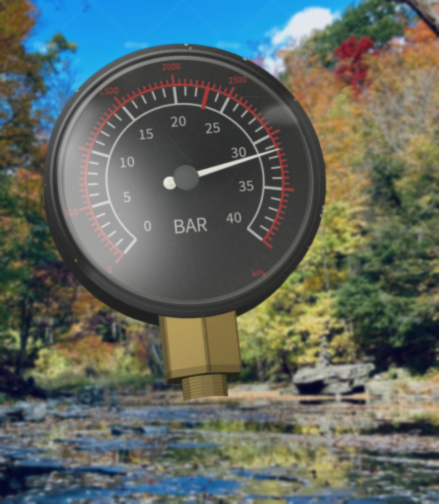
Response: **31.5** bar
